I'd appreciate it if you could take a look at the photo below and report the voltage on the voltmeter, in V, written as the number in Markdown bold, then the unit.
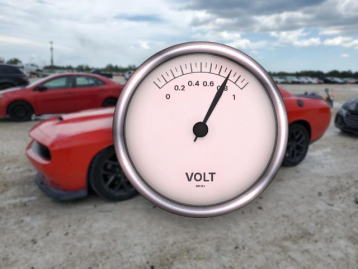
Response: **0.8** V
